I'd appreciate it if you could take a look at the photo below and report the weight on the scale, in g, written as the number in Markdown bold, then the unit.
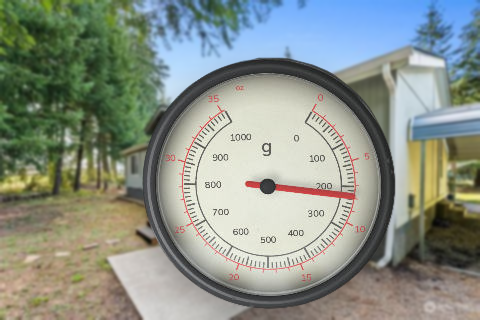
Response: **220** g
